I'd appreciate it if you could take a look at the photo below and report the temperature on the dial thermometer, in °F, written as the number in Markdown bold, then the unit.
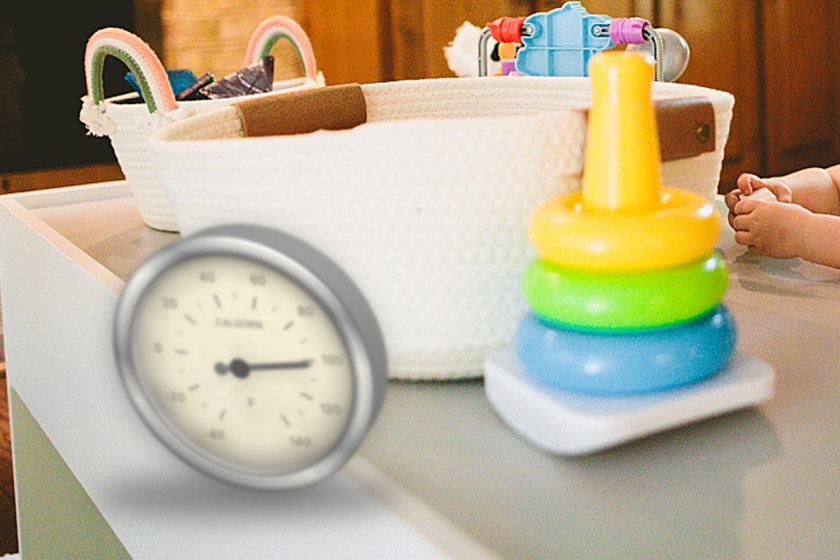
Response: **100** °F
